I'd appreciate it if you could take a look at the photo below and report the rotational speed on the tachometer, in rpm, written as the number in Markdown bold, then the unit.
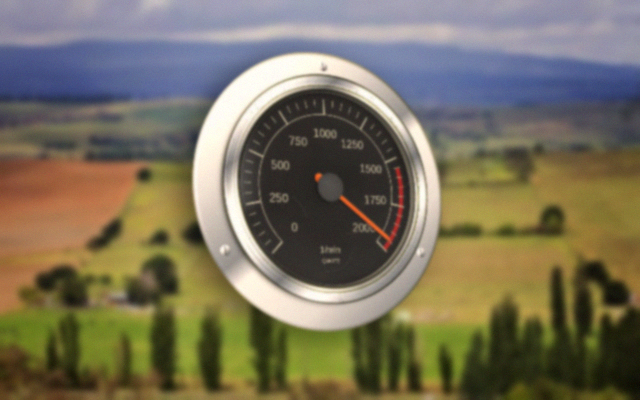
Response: **1950** rpm
